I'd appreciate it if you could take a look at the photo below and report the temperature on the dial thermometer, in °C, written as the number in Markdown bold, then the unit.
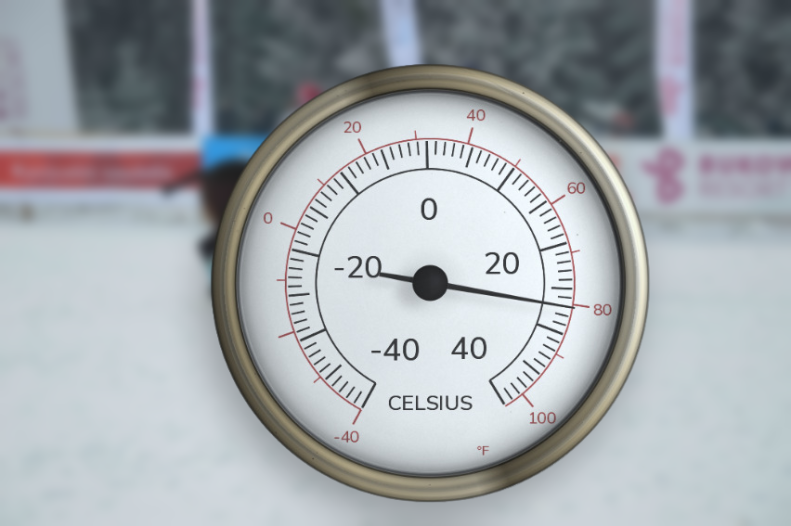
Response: **27** °C
